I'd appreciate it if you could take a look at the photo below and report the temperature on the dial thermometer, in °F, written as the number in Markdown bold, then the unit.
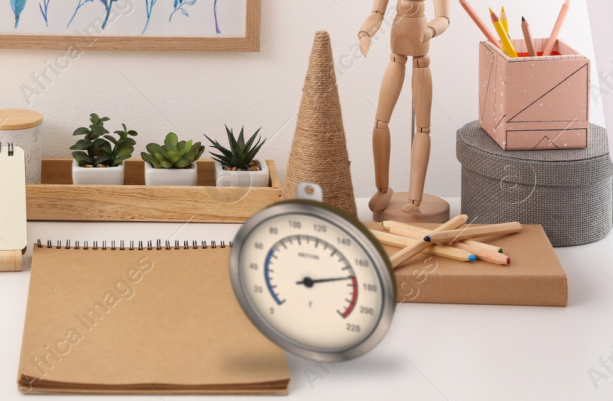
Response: **170** °F
